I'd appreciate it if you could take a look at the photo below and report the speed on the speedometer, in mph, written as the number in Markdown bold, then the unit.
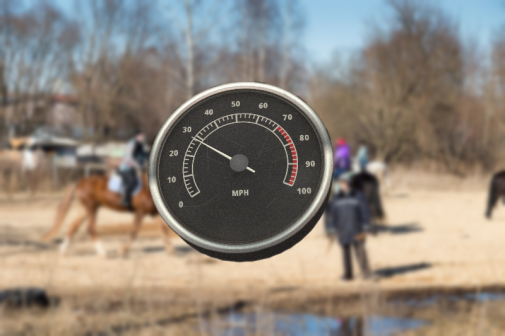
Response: **28** mph
